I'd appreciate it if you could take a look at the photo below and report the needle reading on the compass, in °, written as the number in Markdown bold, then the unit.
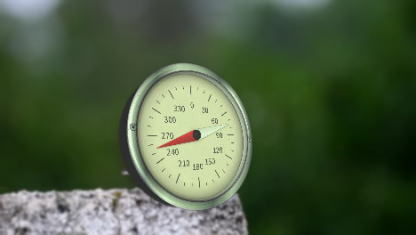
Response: **255** °
